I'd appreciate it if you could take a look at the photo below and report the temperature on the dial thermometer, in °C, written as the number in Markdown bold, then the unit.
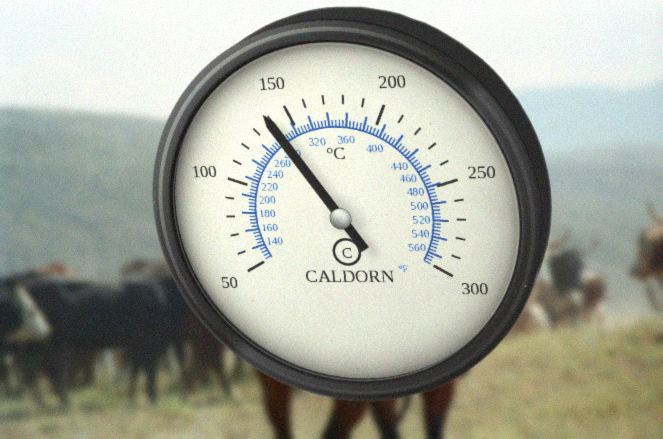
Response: **140** °C
